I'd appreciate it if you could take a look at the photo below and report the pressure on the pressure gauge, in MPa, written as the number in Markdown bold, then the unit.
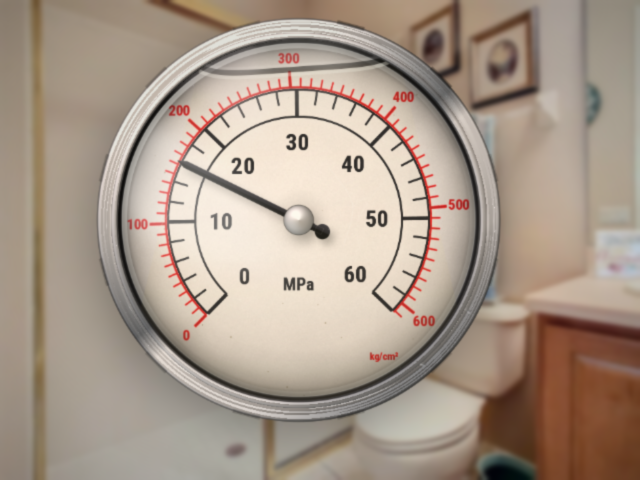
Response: **16** MPa
